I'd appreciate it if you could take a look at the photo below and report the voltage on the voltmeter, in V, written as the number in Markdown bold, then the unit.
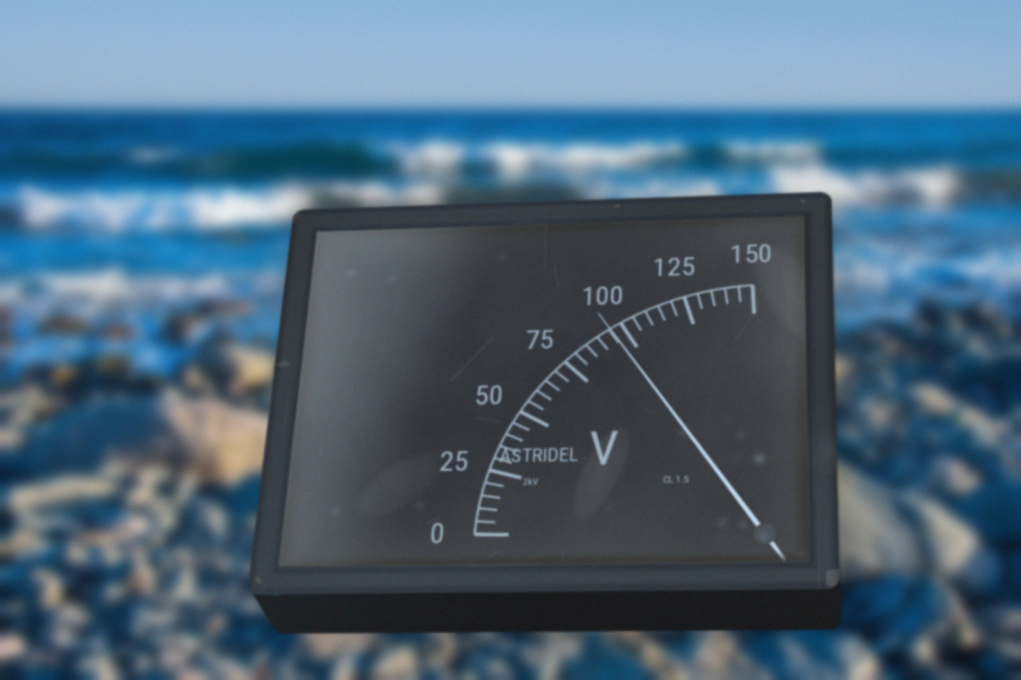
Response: **95** V
